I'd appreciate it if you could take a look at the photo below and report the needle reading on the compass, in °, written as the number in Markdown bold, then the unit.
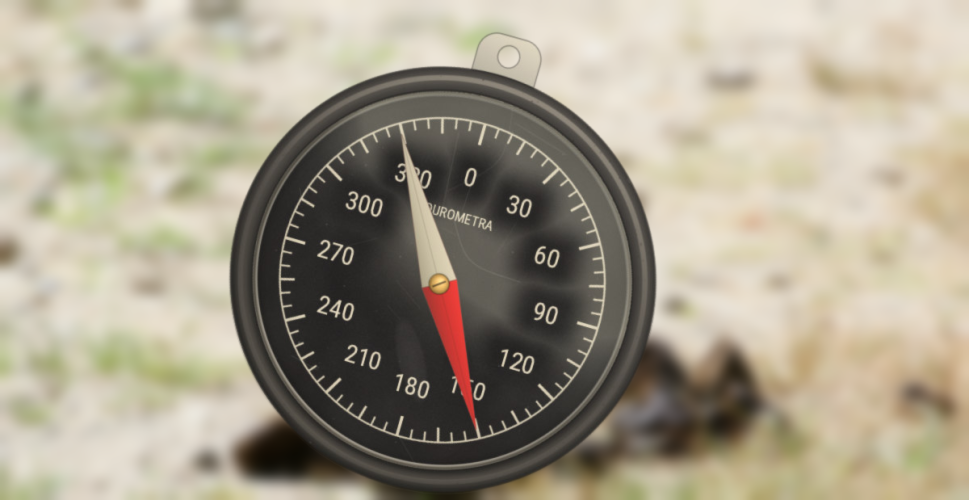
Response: **150** °
